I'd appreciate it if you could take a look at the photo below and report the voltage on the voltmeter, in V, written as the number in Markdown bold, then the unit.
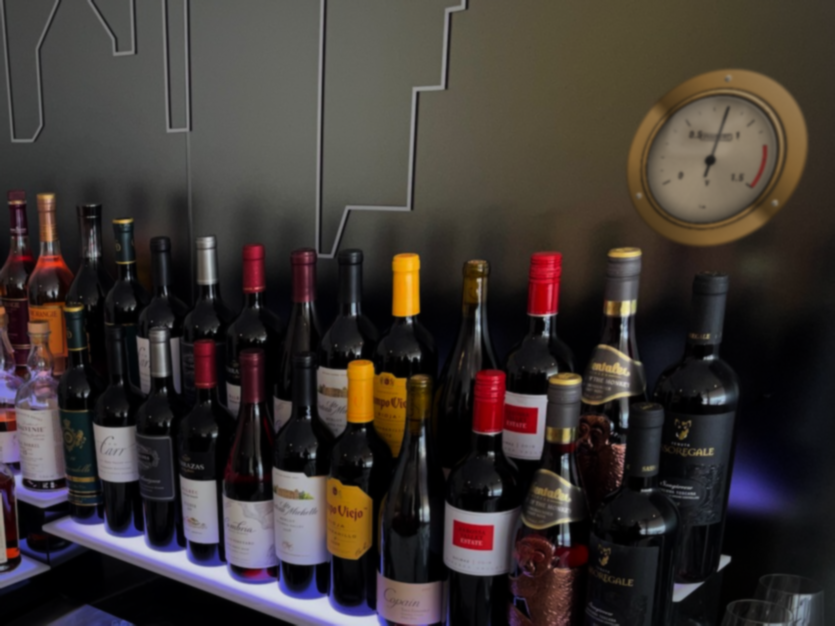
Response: **0.8** V
